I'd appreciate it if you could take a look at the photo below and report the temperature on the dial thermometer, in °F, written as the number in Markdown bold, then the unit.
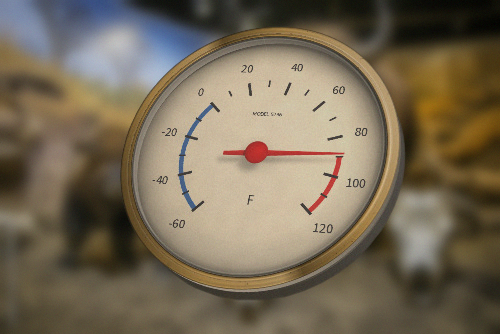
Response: **90** °F
